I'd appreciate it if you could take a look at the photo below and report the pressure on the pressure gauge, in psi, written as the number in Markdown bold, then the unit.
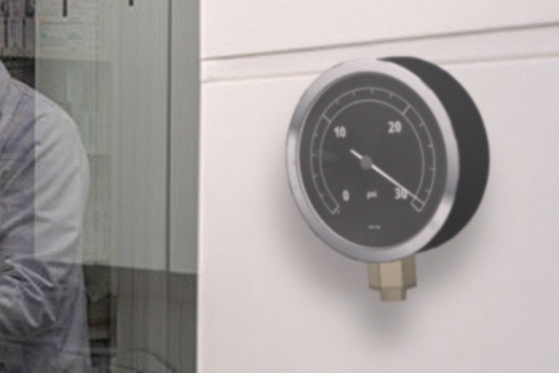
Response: **29** psi
